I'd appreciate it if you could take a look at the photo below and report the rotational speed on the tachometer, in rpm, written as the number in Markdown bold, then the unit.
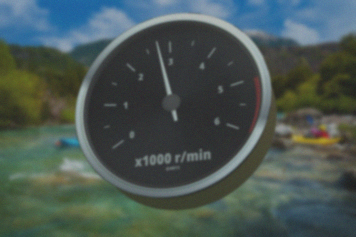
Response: **2750** rpm
